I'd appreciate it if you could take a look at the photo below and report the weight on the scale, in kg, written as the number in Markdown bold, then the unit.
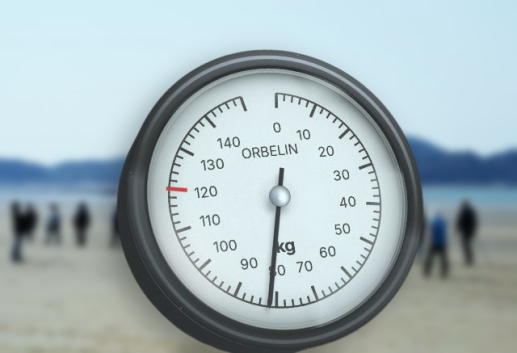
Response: **82** kg
